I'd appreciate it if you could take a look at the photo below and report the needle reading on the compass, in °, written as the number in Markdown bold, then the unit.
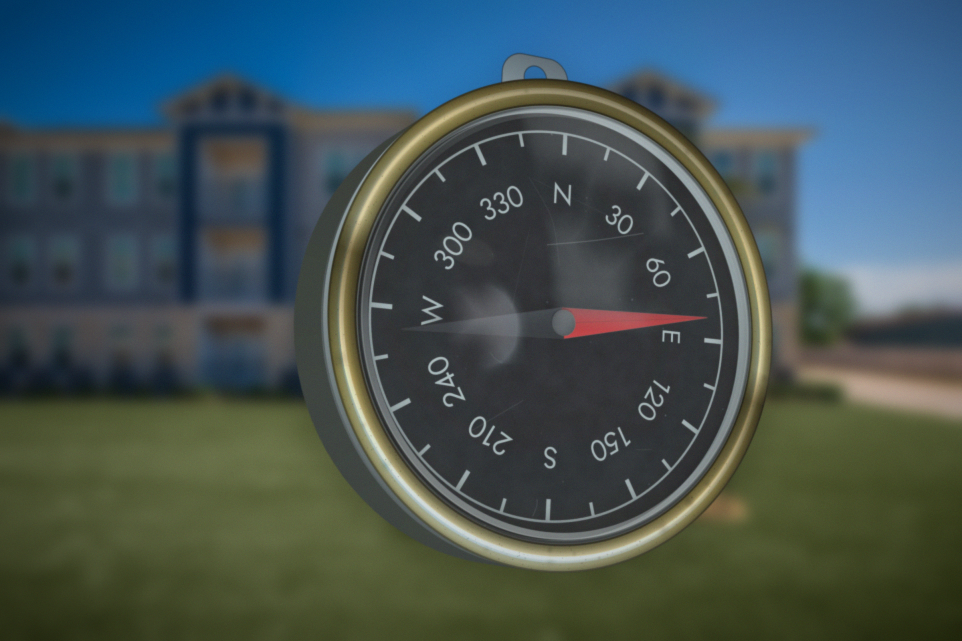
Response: **82.5** °
